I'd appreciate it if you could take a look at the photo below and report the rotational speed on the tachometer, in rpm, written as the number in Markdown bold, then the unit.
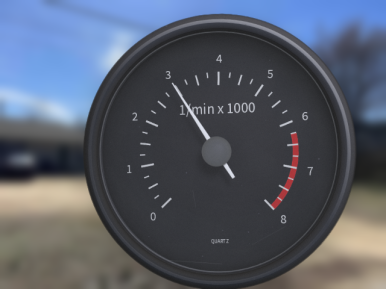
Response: **3000** rpm
